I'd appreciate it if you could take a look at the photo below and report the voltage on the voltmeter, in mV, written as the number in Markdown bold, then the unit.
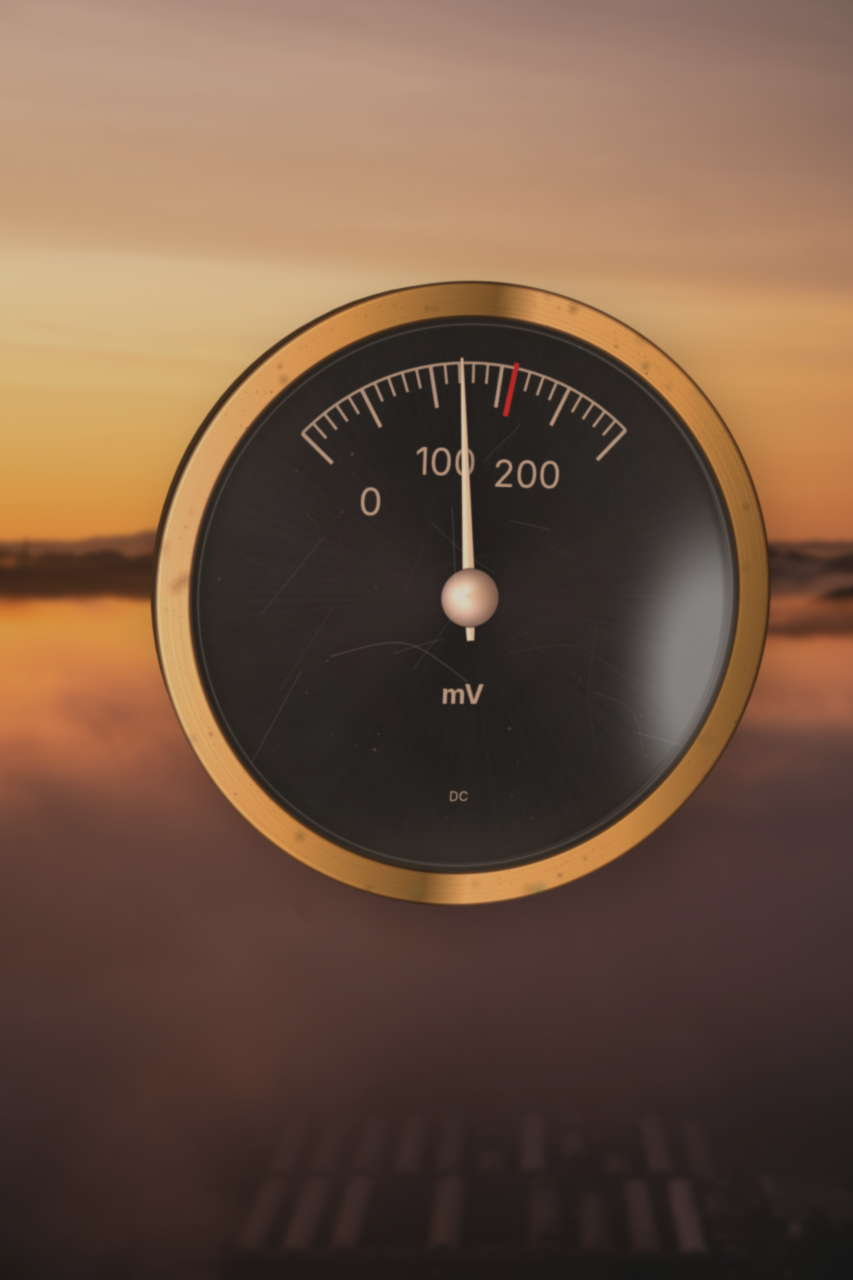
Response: **120** mV
